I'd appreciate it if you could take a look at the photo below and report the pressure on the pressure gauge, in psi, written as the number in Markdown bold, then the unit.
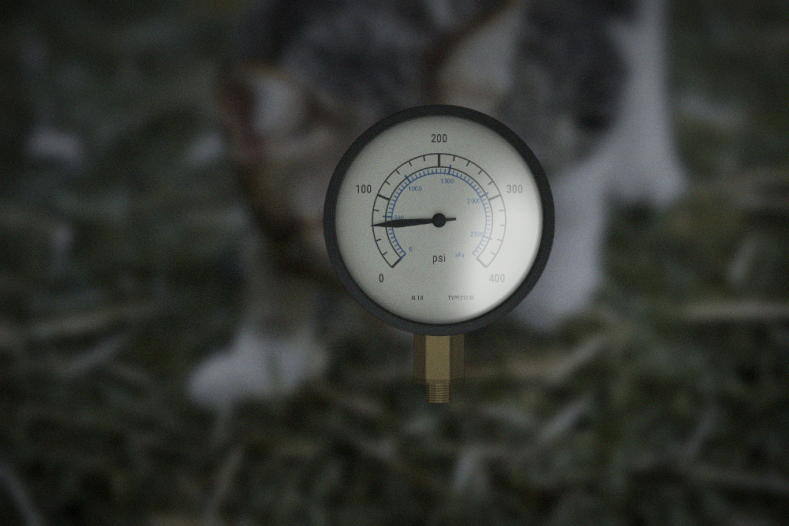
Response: **60** psi
